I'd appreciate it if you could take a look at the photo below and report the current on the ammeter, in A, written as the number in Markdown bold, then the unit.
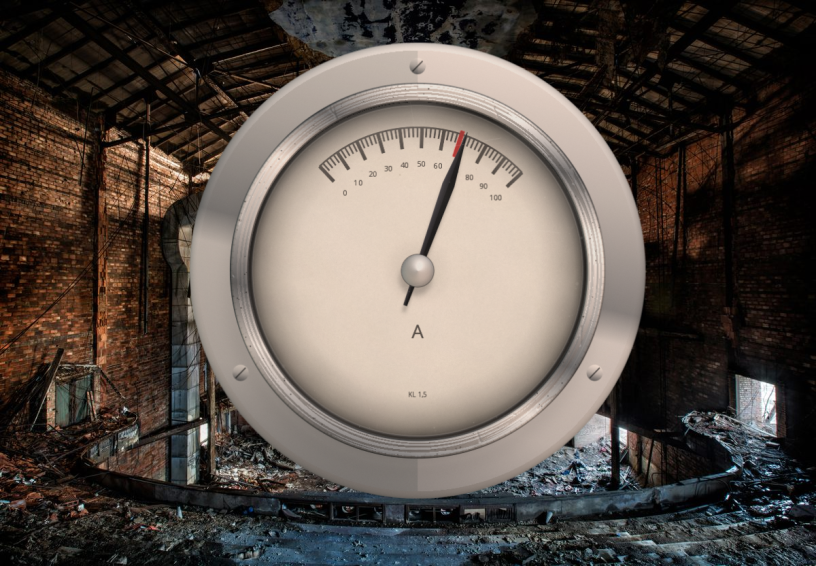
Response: **70** A
